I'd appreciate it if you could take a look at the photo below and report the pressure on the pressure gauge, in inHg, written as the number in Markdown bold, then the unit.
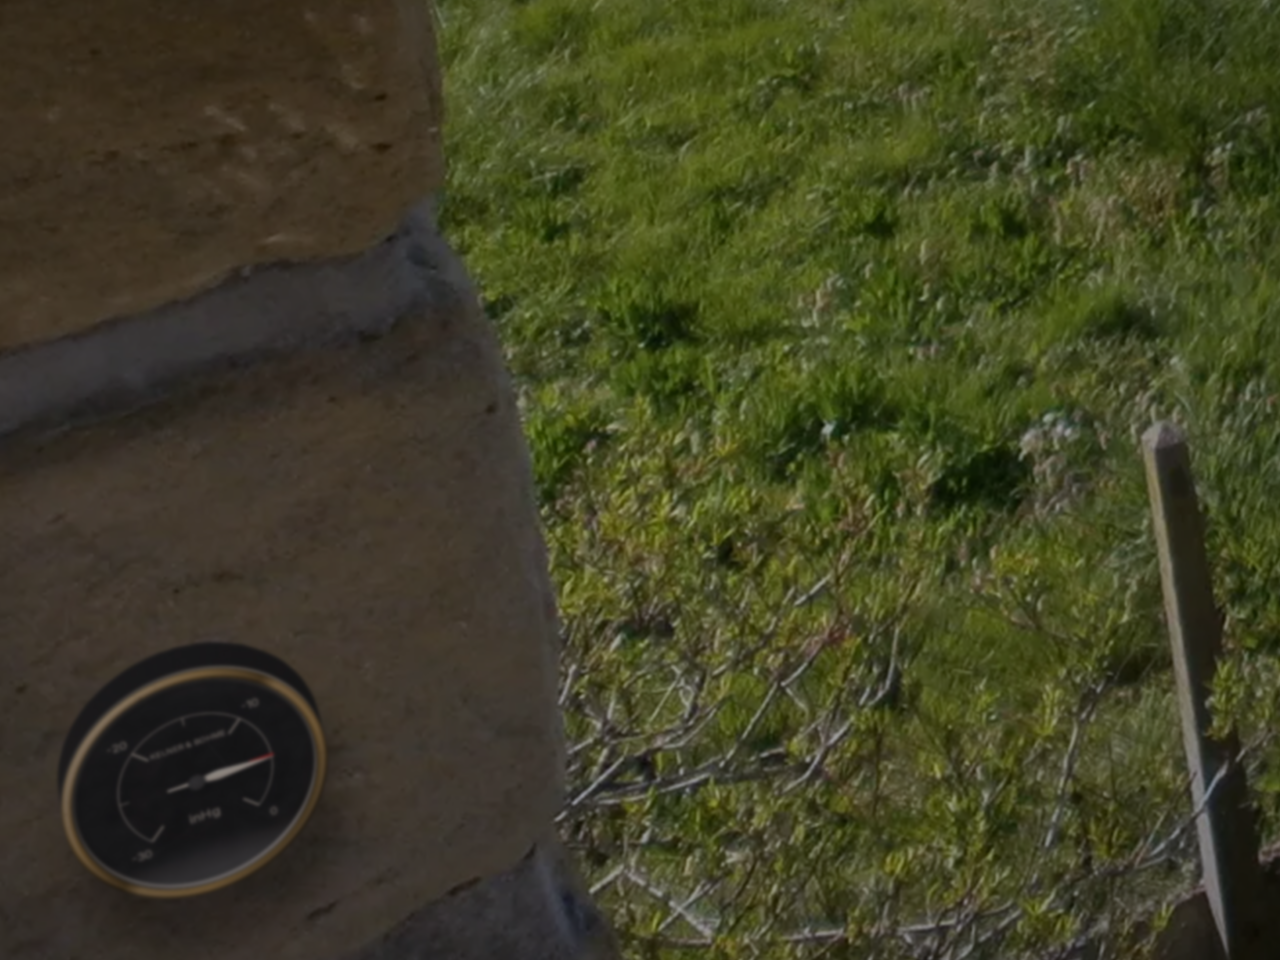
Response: **-5** inHg
